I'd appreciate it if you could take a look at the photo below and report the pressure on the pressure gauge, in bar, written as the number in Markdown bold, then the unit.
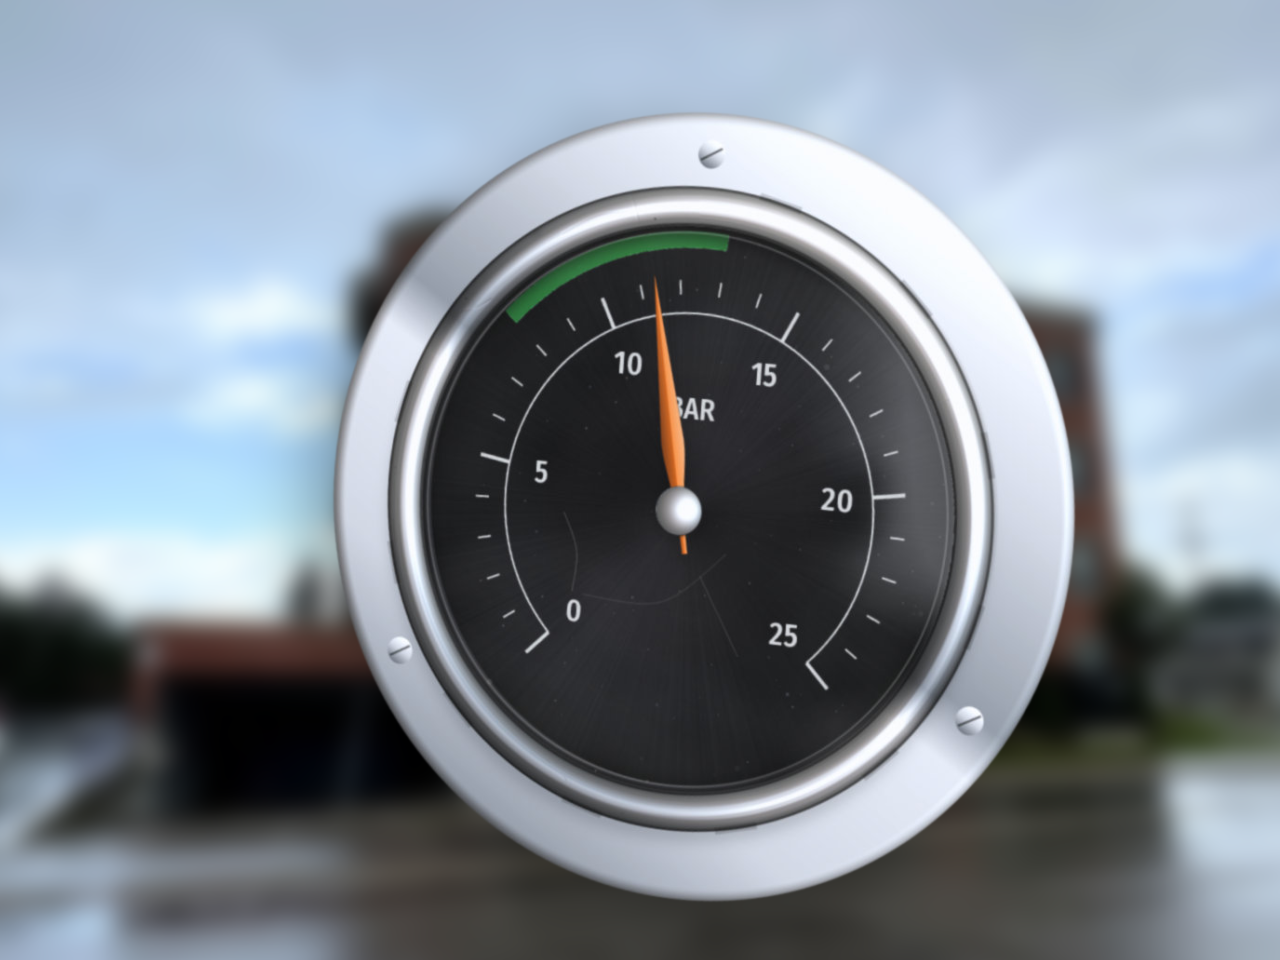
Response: **11.5** bar
